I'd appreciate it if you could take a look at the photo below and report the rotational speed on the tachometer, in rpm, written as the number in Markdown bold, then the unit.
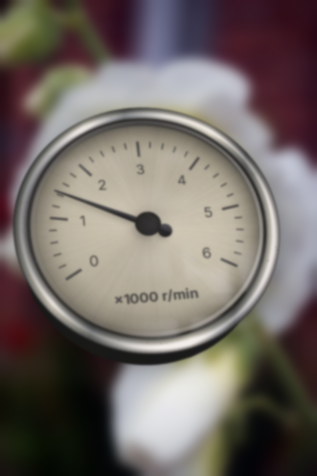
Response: **1400** rpm
